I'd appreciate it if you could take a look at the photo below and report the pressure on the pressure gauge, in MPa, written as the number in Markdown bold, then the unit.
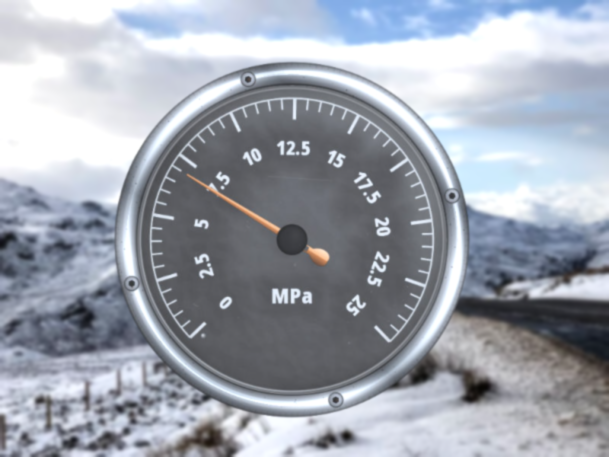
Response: **7** MPa
